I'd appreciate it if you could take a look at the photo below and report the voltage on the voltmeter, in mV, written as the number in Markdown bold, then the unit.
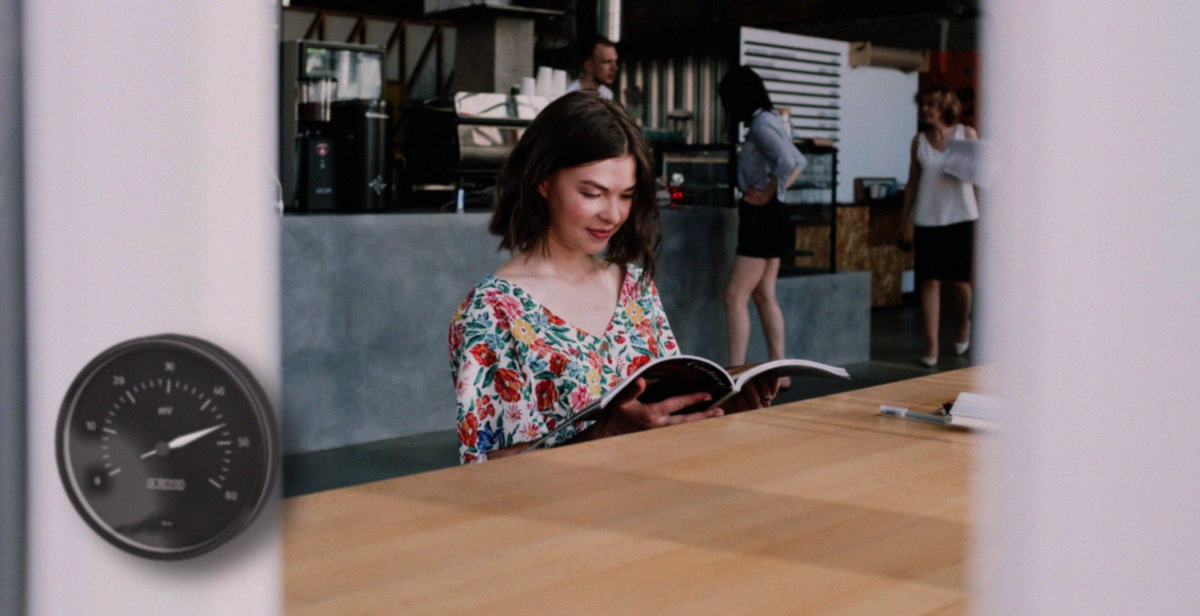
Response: **46** mV
